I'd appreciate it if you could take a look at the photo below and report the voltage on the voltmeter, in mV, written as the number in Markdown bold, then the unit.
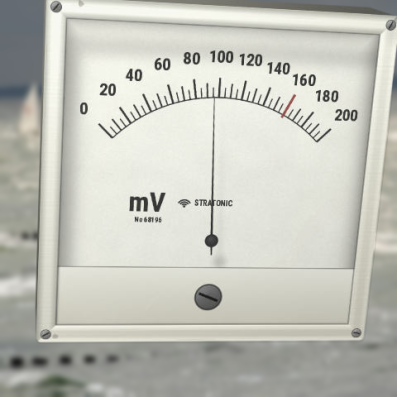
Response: **95** mV
